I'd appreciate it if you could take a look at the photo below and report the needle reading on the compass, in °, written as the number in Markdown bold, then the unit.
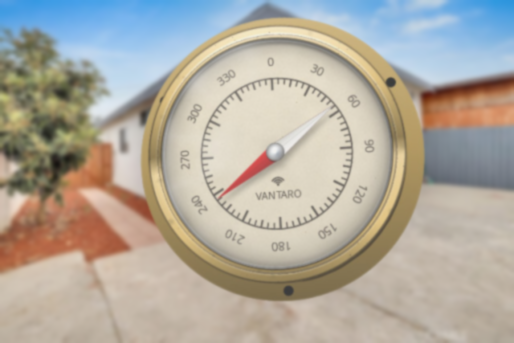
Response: **235** °
